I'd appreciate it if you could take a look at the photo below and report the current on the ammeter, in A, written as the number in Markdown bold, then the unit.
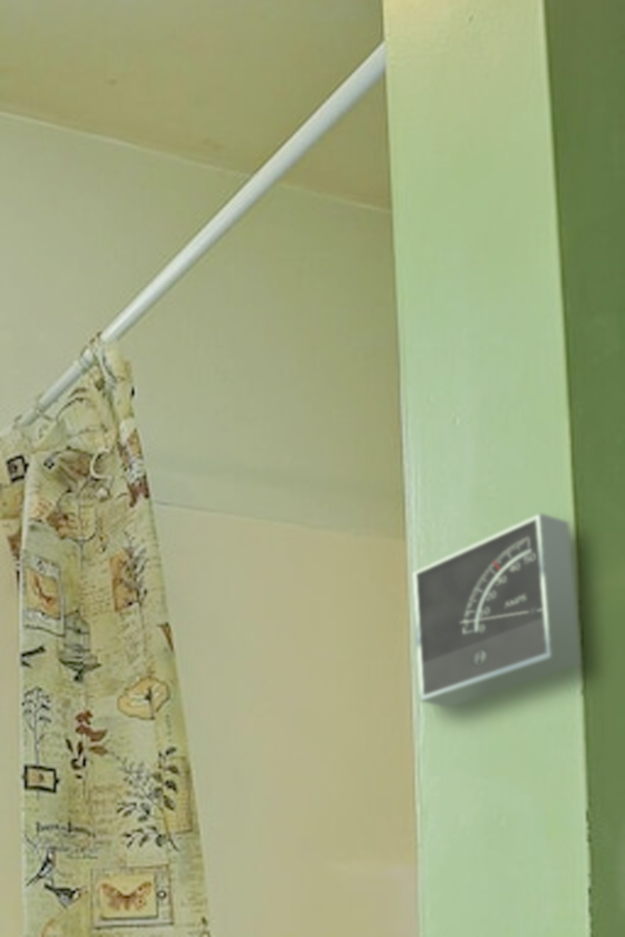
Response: **5** A
